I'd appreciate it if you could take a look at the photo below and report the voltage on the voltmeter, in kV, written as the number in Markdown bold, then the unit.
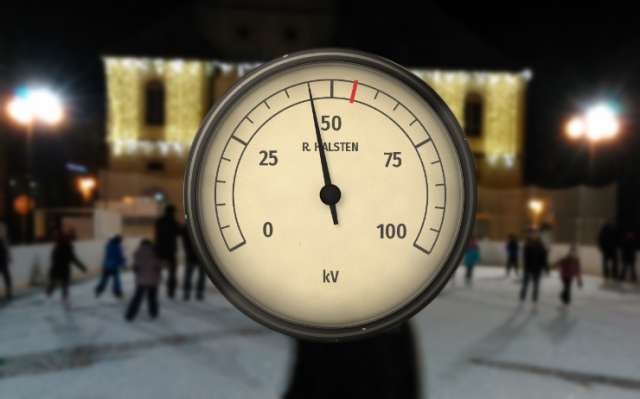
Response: **45** kV
